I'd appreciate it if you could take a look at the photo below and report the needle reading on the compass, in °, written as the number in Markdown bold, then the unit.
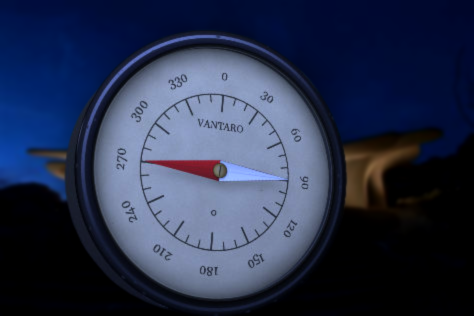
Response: **270** °
